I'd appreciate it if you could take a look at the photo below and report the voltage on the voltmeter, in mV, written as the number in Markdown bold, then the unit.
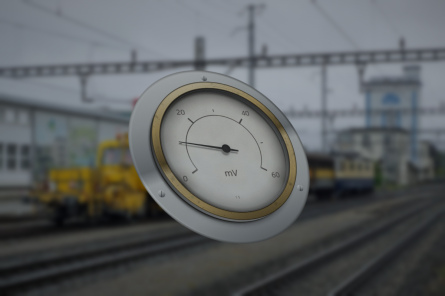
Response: **10** mV
